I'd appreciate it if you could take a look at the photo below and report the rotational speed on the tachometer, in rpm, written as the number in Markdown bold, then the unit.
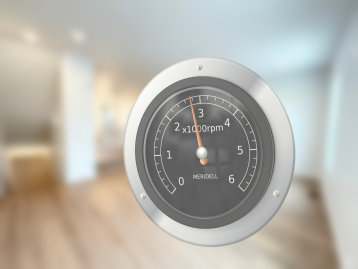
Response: **2800** rpm
